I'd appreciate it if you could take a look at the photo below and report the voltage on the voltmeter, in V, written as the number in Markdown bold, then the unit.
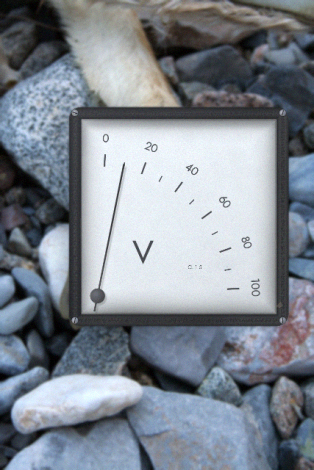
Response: **10** V
